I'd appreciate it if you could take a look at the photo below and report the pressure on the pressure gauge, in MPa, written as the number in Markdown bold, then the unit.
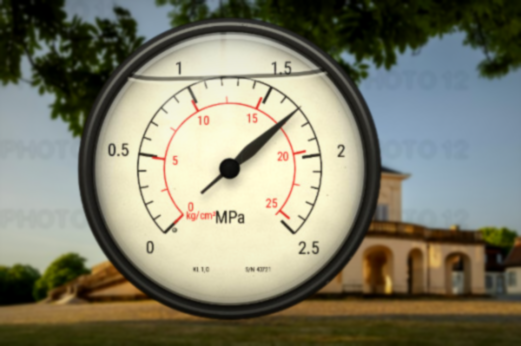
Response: **1.7** MPa
